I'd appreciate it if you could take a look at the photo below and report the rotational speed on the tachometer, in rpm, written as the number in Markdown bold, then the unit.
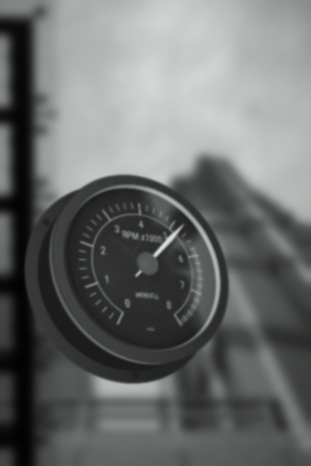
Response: **5200** rpm
